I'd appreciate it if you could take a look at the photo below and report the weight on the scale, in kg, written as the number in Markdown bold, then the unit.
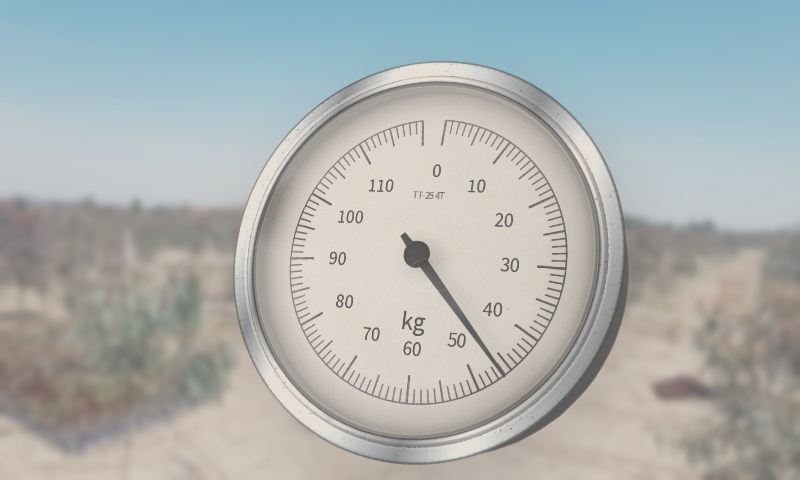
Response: **46** kg
